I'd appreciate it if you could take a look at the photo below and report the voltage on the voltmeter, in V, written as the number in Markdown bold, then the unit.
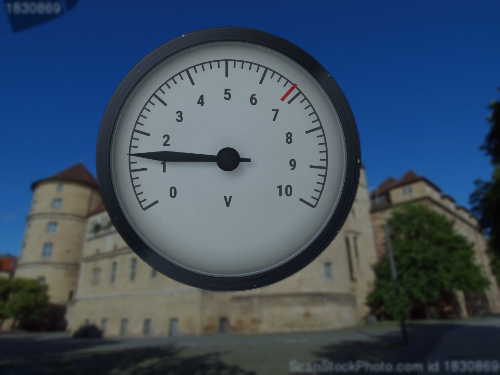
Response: **1.4** V
